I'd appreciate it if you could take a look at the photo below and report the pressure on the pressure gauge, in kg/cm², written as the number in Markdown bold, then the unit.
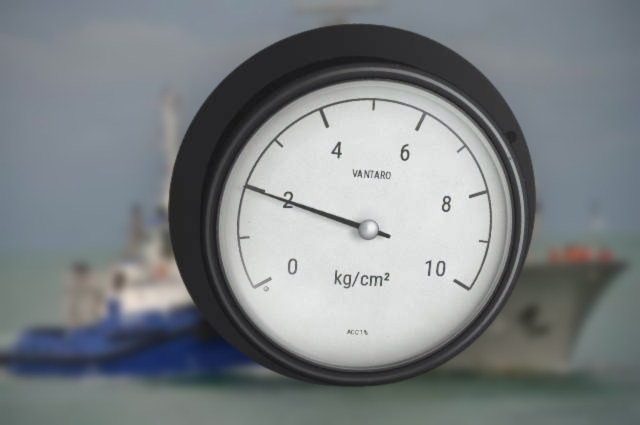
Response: **2** kg/cm²
